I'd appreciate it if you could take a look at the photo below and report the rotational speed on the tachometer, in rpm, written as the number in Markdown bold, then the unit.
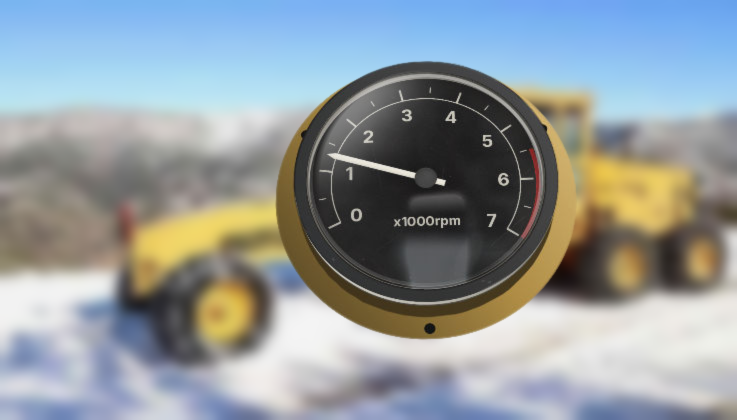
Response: **1250** rpm
